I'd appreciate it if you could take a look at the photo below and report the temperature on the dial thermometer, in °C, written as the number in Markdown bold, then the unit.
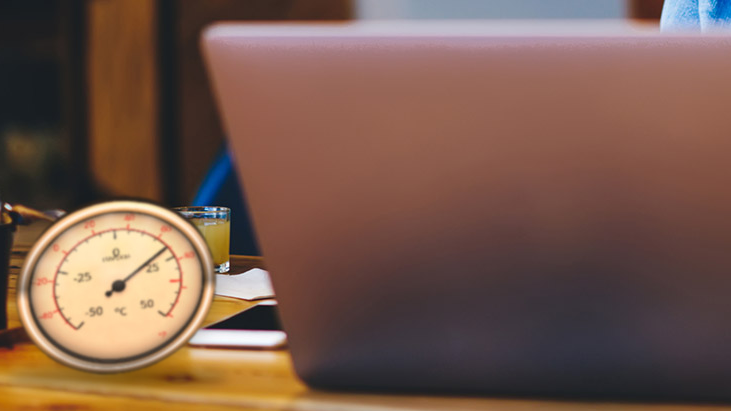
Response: **20** °C
